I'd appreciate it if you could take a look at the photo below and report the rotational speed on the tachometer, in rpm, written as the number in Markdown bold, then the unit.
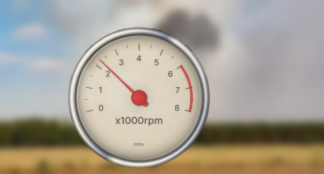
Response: **2250** rpm
